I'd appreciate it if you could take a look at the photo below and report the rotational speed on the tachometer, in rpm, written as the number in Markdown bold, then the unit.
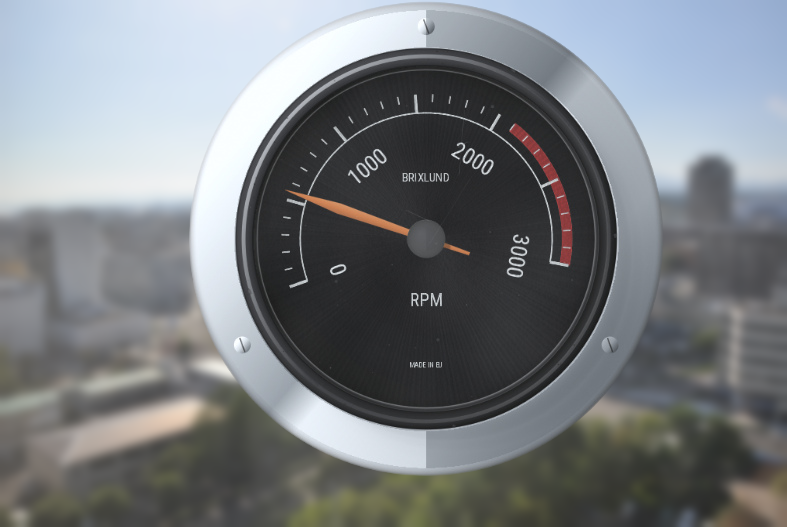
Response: **550** rpm
